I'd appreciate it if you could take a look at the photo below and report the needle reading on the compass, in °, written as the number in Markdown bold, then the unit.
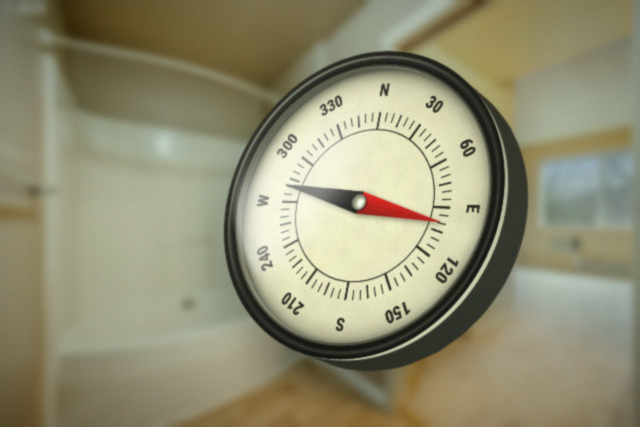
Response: **100** °
